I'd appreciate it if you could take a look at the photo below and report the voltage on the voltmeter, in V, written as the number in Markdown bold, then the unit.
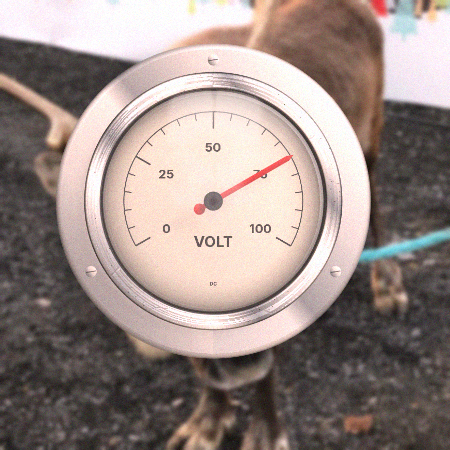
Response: **75** V
